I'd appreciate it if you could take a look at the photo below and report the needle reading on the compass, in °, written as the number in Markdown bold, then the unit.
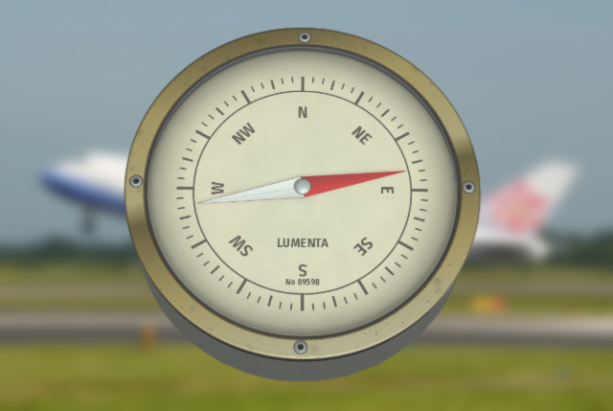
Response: **80** °
